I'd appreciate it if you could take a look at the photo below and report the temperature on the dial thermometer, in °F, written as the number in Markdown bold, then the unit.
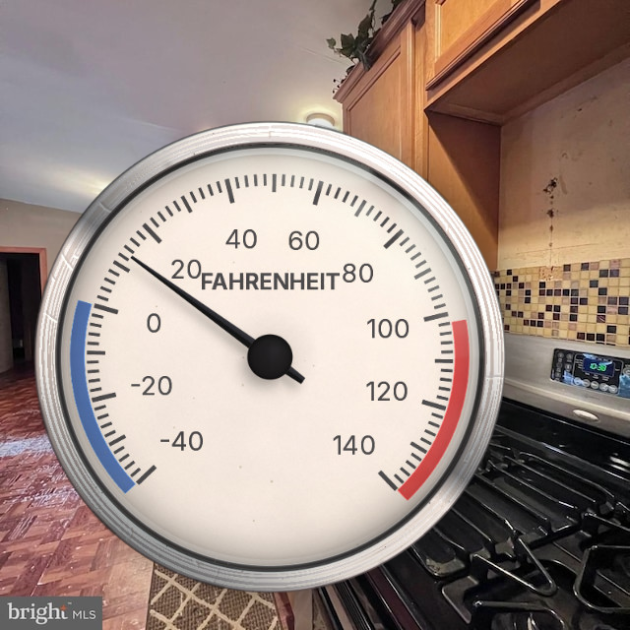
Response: **13** °F
